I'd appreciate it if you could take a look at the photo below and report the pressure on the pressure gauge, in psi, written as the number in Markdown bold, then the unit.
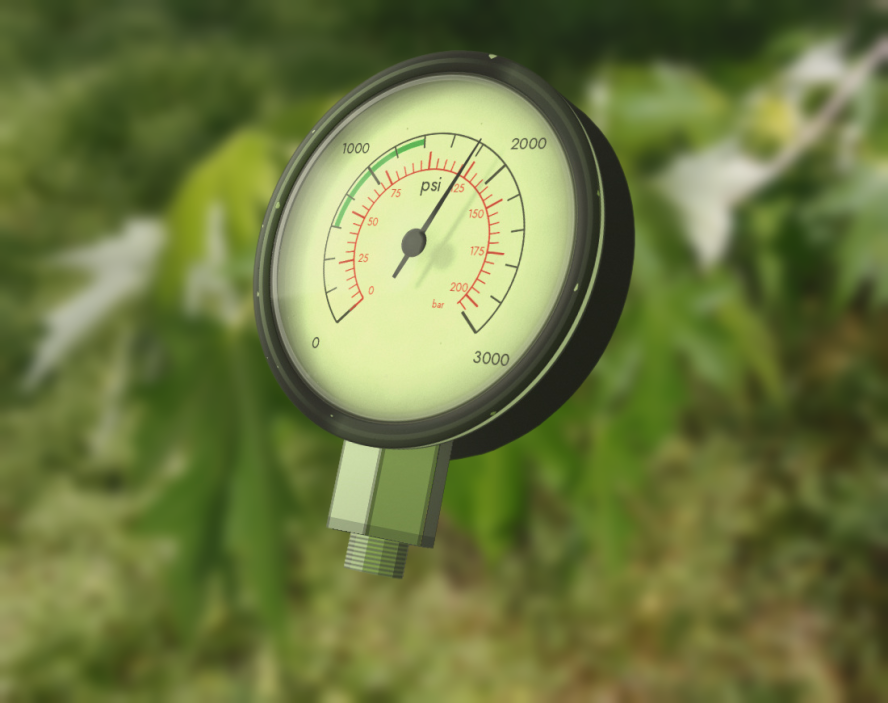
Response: **1800** psi
